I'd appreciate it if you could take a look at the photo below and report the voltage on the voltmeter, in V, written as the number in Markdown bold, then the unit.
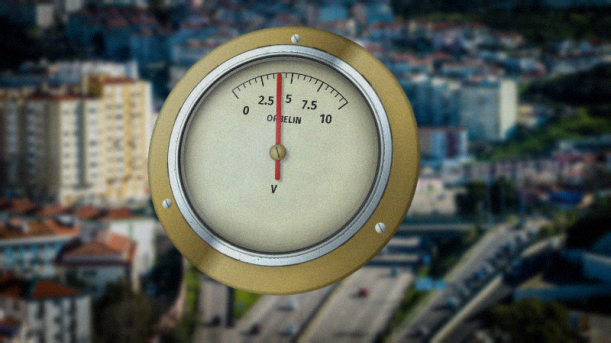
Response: **4** V
